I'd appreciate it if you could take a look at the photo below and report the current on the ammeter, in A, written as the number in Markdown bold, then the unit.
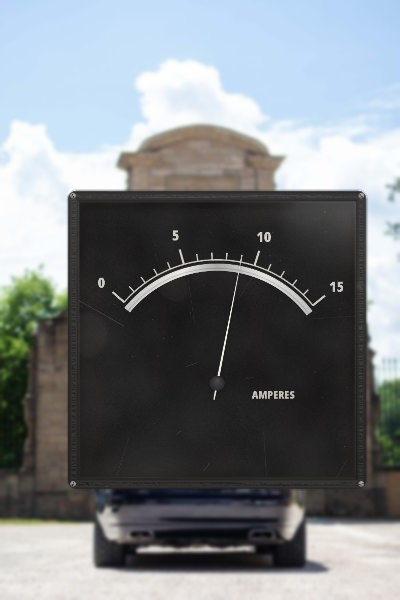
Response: **9** A
